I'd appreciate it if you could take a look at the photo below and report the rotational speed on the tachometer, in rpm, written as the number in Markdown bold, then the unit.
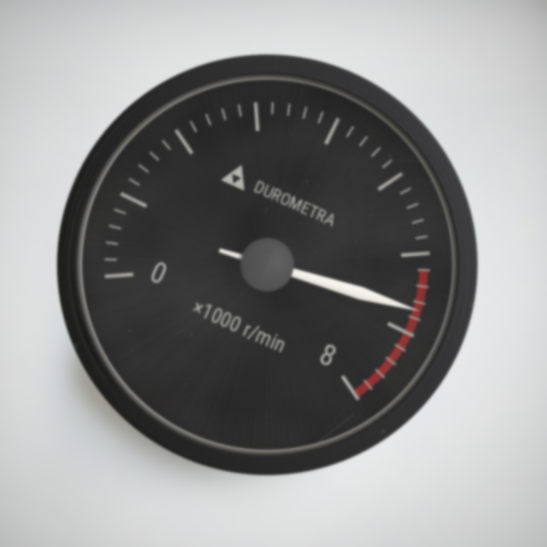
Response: **6700** rpm
